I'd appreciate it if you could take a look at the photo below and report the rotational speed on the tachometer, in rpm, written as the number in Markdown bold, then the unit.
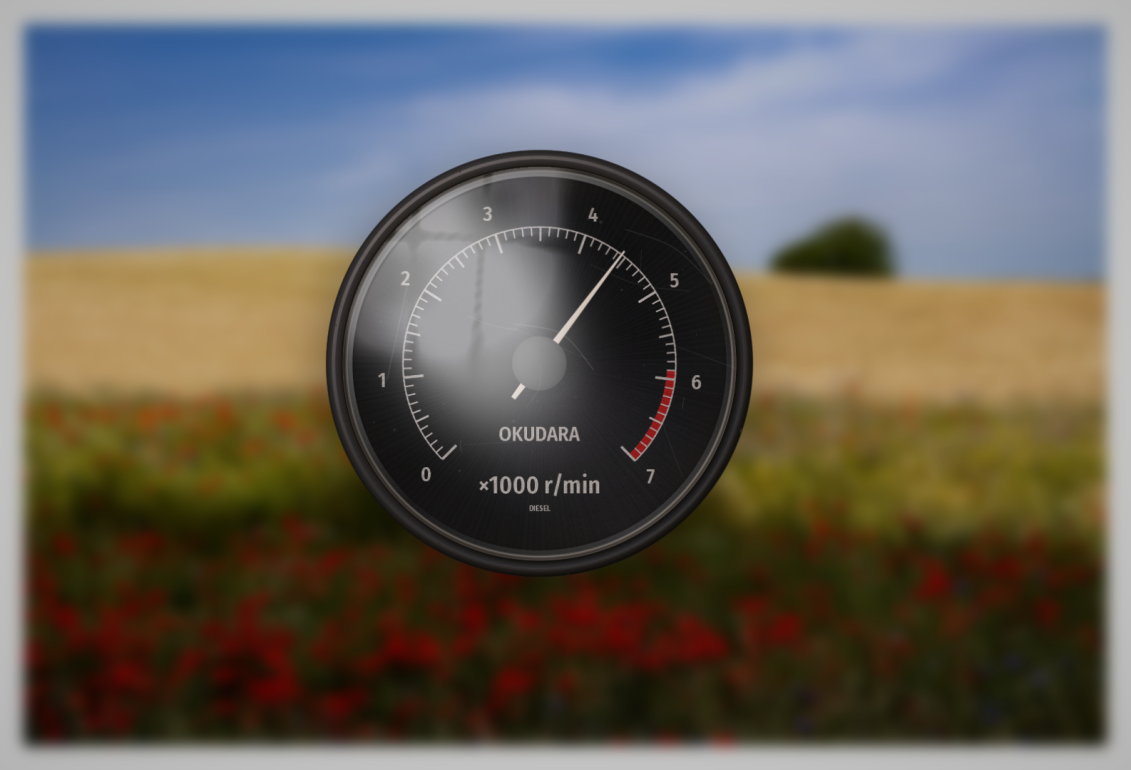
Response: **4450** rpm
